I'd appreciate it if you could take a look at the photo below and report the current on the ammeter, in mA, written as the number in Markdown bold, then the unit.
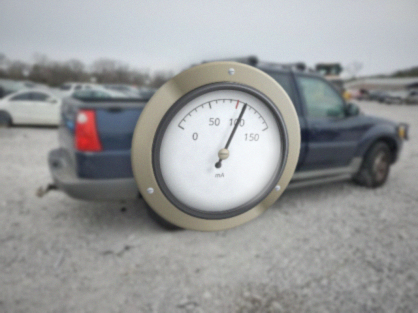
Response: **100** mA
